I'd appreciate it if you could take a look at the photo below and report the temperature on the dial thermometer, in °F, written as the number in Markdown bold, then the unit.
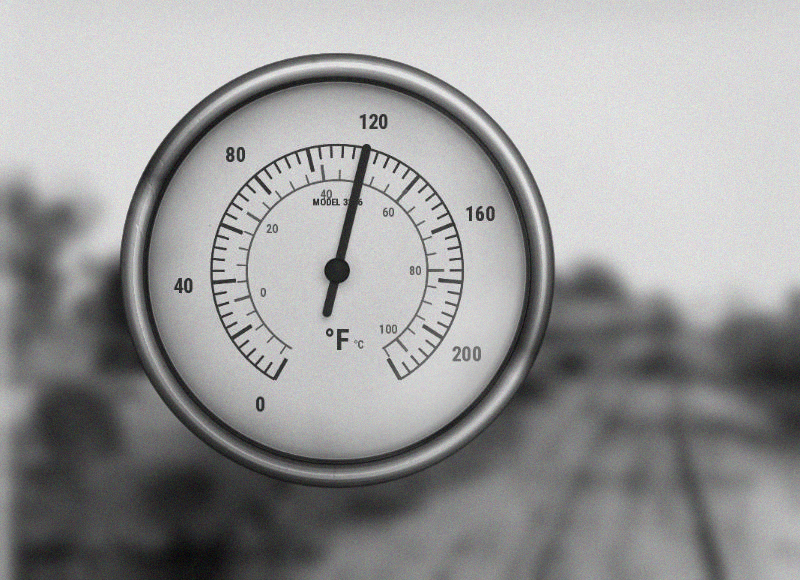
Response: **120** °F
